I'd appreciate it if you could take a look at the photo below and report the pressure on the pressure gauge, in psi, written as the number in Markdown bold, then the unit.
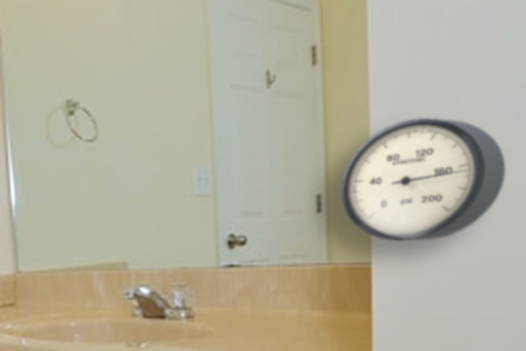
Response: **165** psi
